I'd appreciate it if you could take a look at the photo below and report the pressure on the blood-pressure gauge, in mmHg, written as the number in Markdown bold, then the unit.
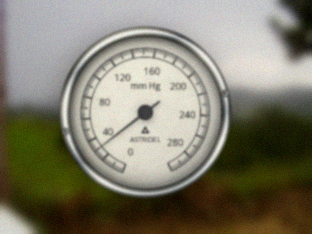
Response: **30** mmHg
